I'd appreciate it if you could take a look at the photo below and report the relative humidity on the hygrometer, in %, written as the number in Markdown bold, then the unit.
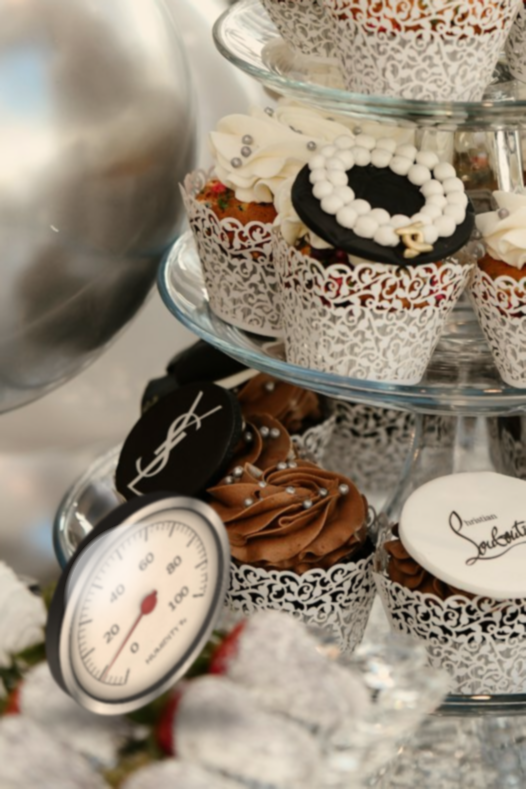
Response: **10** %
